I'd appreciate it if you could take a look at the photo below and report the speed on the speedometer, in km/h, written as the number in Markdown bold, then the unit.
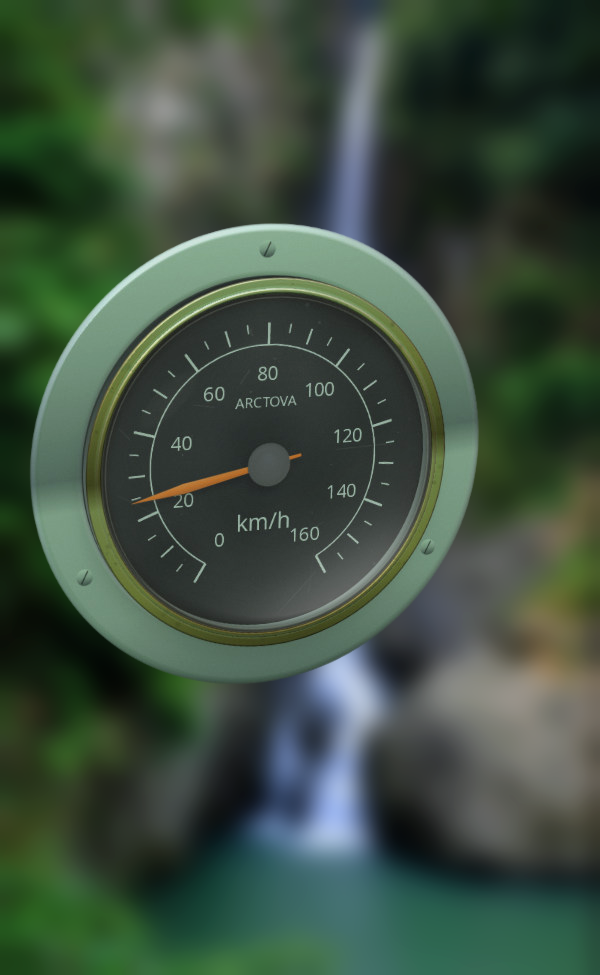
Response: **25** km/h
